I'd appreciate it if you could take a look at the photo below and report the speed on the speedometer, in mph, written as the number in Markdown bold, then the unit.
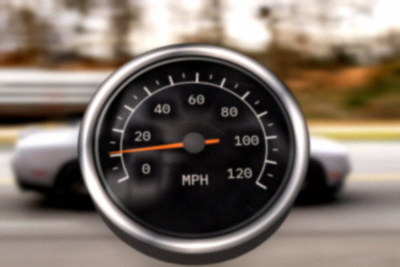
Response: **10** mph
